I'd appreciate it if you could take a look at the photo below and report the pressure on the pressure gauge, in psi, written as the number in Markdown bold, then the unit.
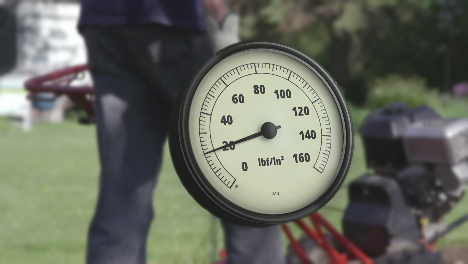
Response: **20** psi
